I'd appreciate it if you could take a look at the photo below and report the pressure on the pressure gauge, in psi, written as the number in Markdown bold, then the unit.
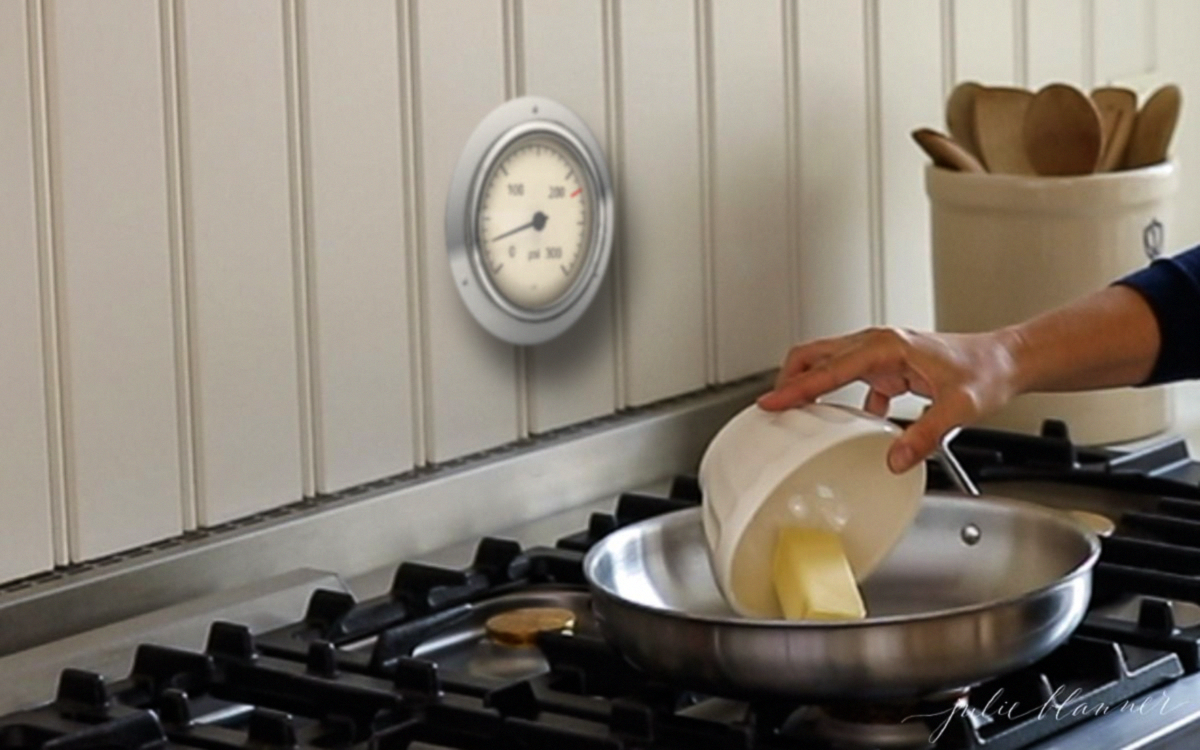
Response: **30** psi
